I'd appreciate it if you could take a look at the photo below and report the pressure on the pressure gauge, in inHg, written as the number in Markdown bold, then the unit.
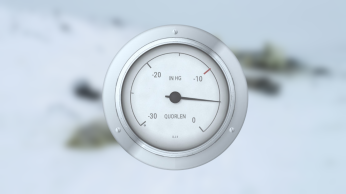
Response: **-5** inHg
